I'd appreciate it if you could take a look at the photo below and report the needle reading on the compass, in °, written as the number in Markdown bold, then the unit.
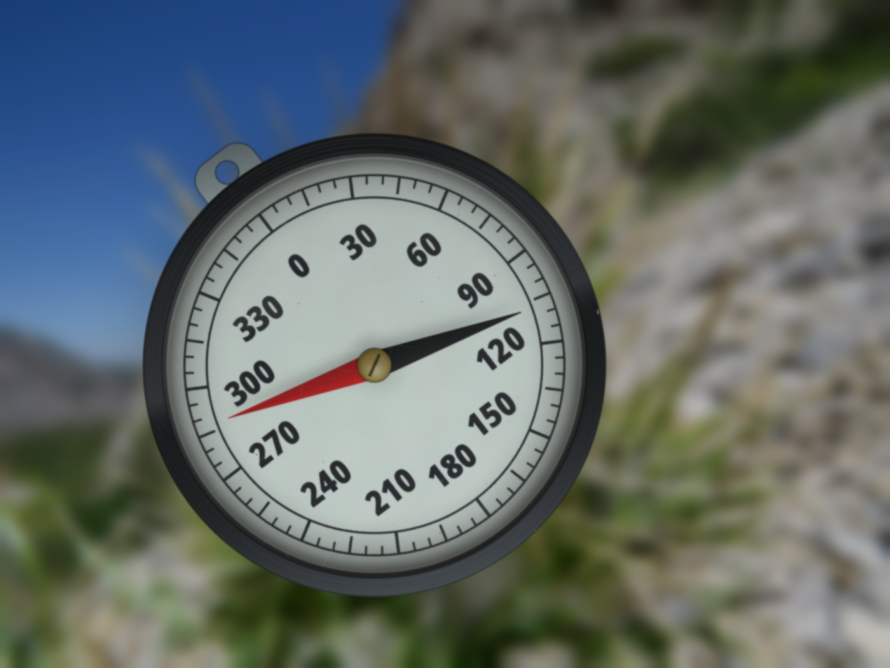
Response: **287.5** °
